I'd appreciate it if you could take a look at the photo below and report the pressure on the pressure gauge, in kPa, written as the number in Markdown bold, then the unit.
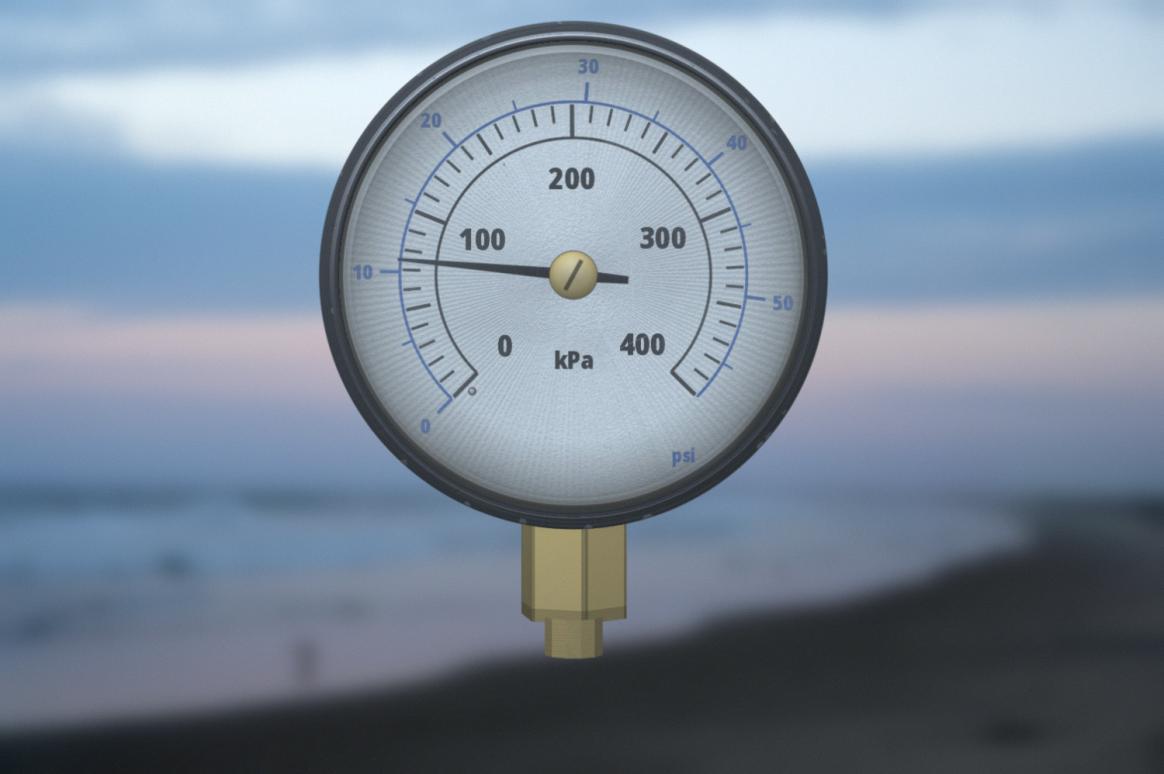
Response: **75** kPa
